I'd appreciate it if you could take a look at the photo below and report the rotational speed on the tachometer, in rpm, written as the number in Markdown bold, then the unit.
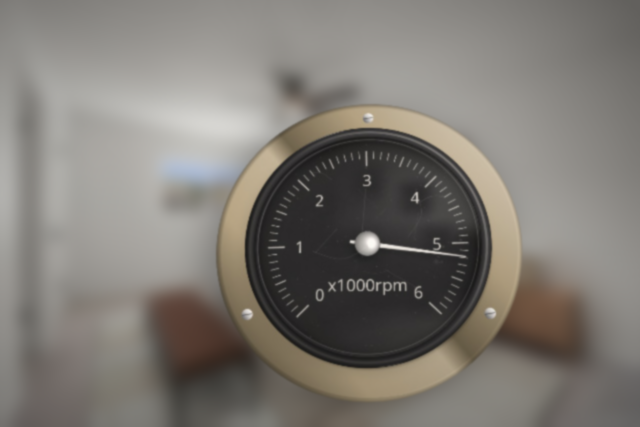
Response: **5200** rpm
